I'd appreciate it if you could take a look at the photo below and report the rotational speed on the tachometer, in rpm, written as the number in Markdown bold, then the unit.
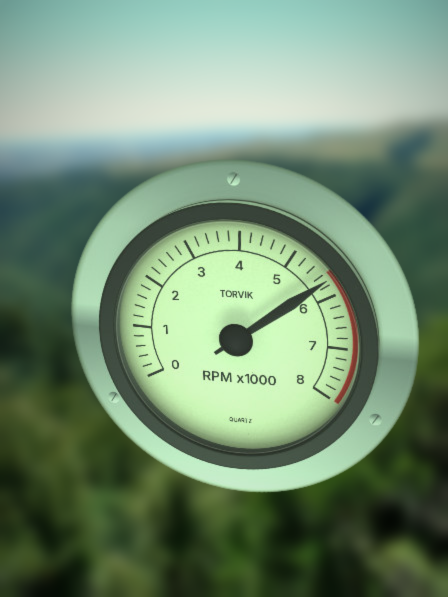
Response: **5700** rpm
